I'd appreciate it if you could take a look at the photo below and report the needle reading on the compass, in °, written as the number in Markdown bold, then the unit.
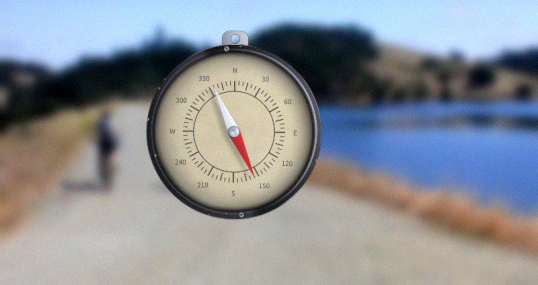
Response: **155** °
